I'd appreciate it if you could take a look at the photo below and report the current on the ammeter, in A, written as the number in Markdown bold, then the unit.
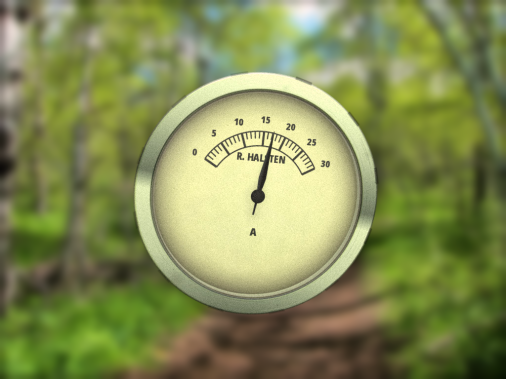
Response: **17** A
